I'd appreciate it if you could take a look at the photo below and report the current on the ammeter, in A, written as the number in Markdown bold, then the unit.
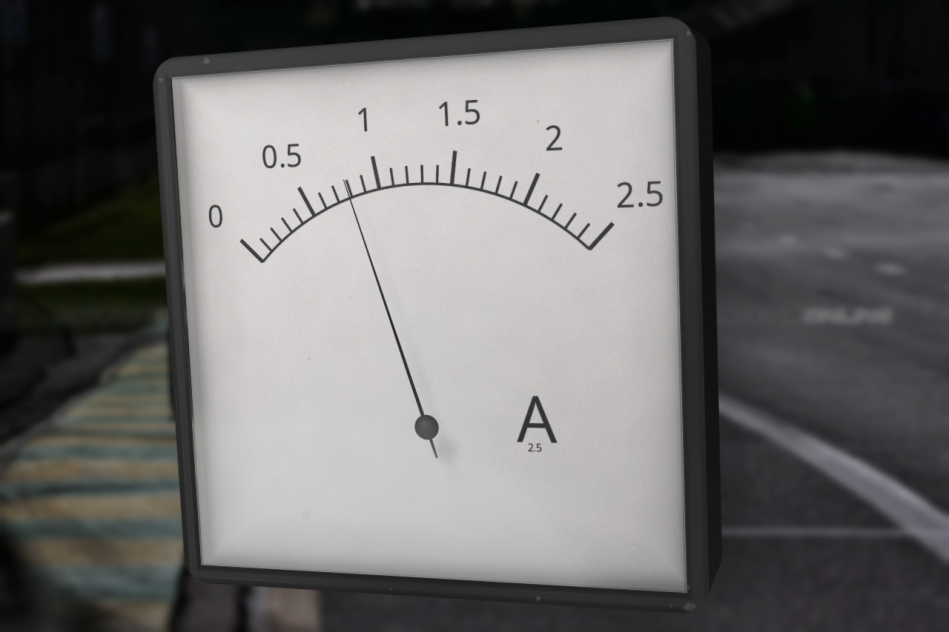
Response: **0.8** A
